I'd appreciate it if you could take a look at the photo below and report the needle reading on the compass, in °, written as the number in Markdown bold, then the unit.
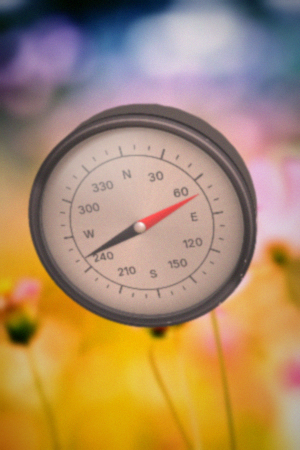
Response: **70** °
